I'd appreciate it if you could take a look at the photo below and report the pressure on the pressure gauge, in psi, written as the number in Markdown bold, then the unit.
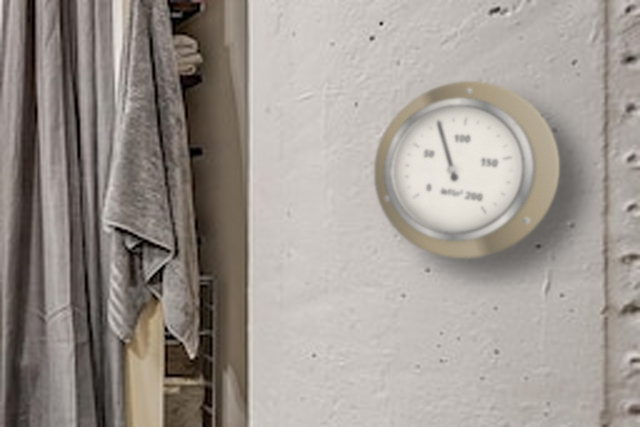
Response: **80** psi
